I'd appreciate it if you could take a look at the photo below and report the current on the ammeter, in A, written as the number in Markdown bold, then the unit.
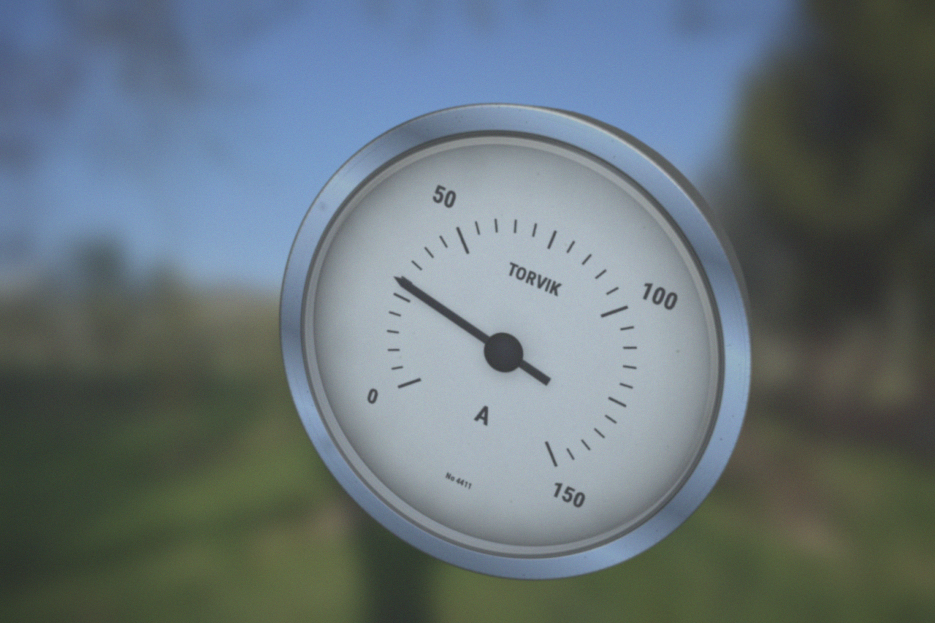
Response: **30** A
